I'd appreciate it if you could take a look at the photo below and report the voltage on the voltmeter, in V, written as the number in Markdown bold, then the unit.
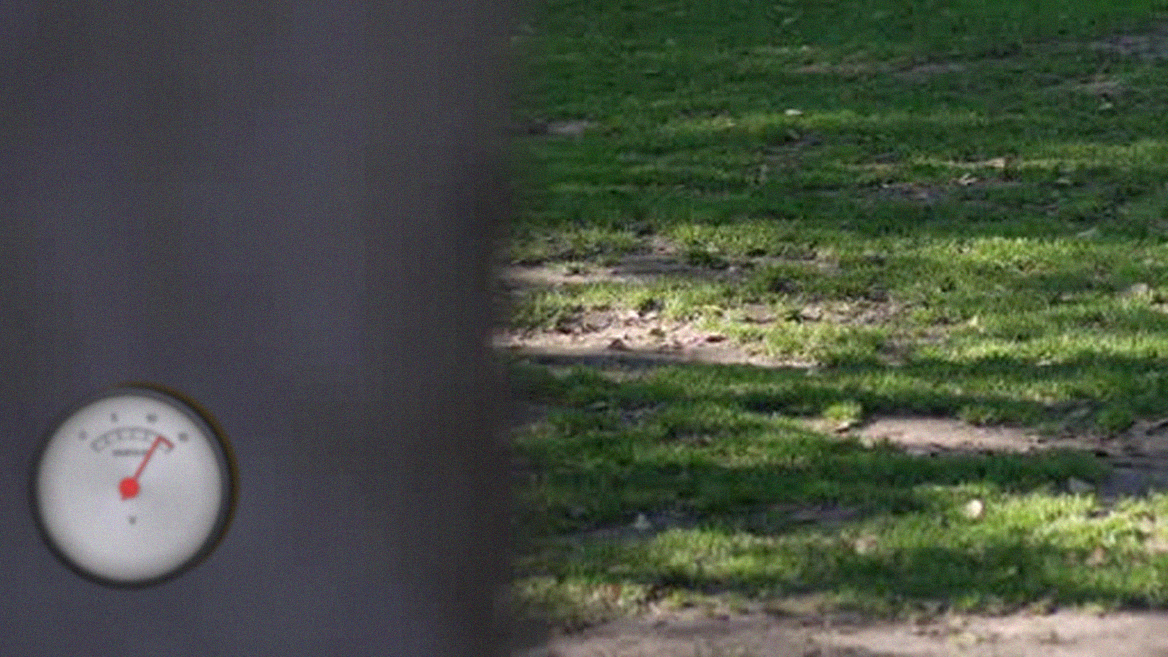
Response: **12.5** V
